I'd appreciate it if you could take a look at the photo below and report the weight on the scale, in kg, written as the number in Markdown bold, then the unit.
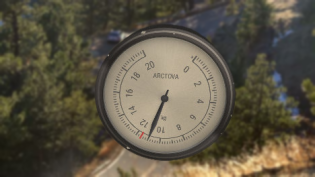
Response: **11** kg
